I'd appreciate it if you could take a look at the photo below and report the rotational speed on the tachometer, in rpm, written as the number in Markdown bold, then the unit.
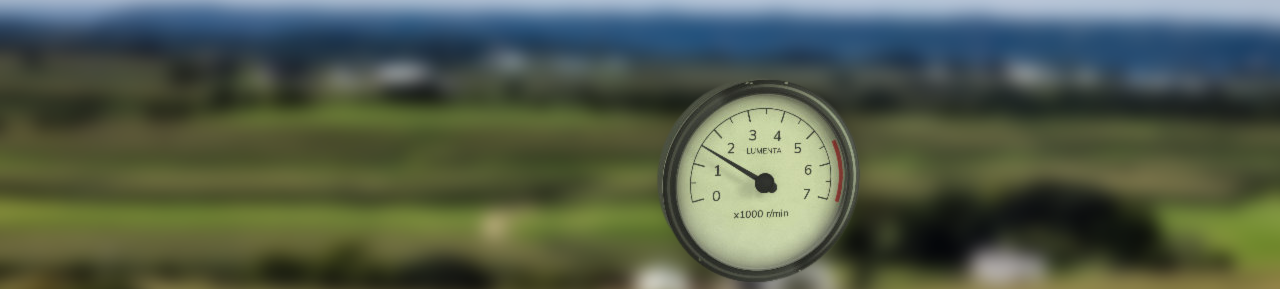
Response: **1500** rpm
